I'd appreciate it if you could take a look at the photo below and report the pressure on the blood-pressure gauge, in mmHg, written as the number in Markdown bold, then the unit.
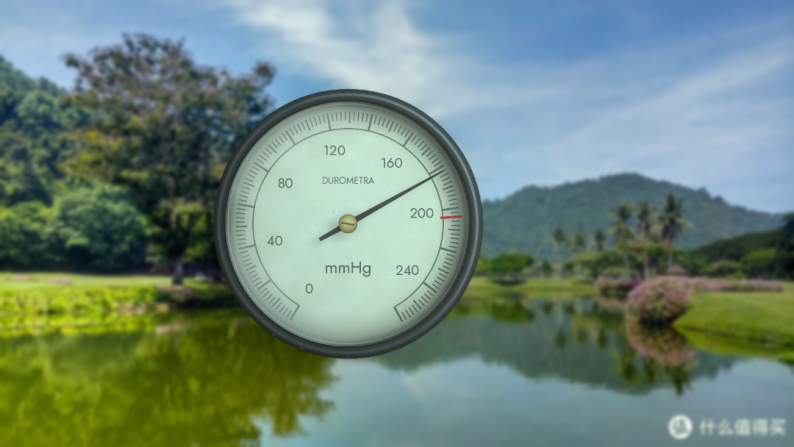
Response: **182** mmHg
